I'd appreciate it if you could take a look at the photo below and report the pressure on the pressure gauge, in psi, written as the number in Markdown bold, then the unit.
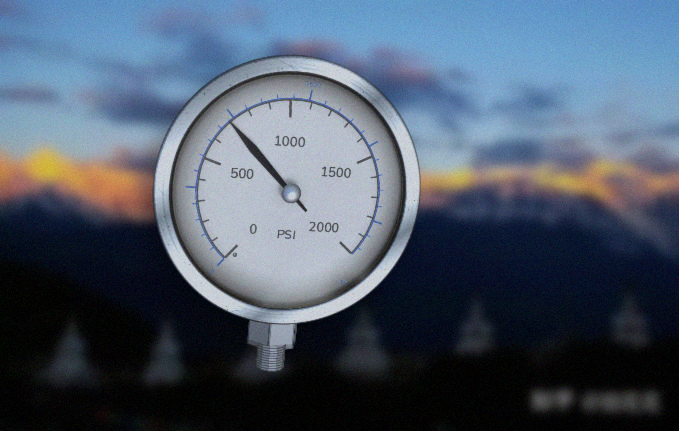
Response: **700** psi
